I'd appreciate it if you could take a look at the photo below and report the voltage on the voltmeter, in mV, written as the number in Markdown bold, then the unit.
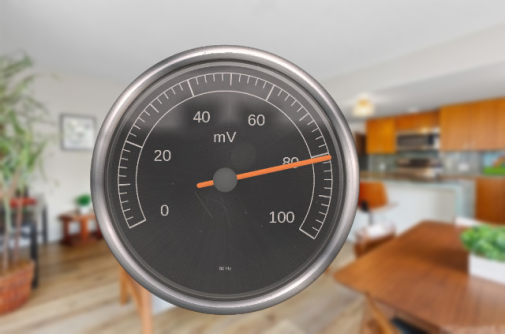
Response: **81** mV
